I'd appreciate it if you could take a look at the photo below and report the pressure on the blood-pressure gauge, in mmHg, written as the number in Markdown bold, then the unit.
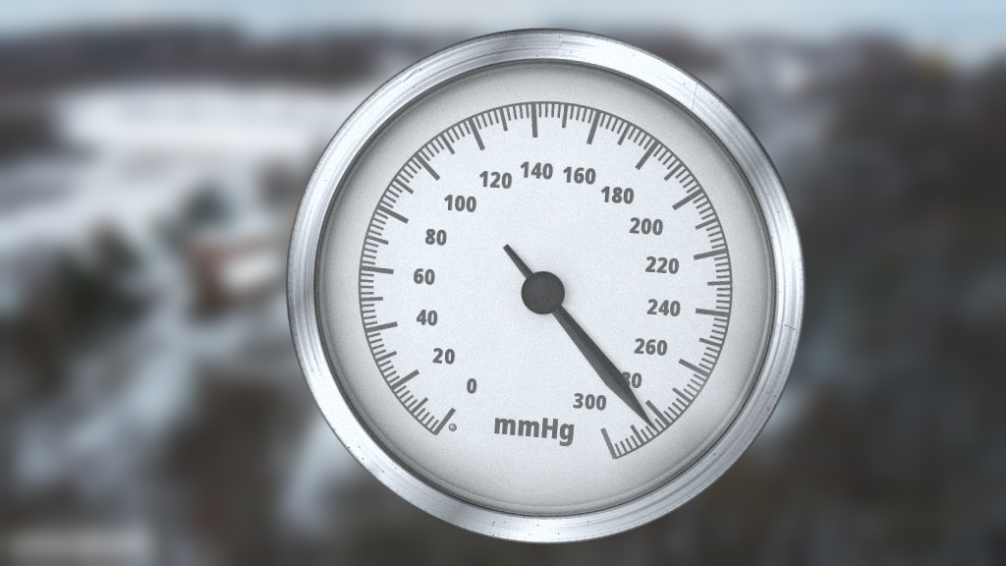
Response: **284** mmHg
